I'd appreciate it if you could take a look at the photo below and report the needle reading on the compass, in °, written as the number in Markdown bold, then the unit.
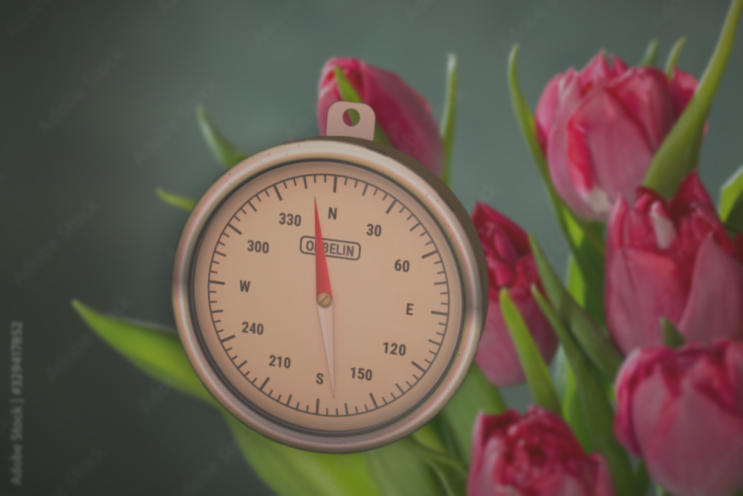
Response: **350** °
